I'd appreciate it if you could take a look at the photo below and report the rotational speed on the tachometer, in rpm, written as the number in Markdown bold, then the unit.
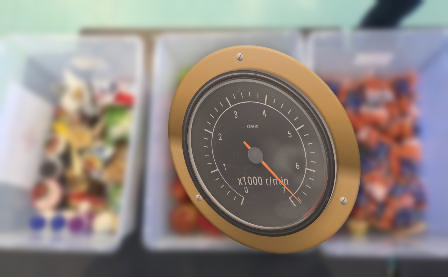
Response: **6800** rpm
